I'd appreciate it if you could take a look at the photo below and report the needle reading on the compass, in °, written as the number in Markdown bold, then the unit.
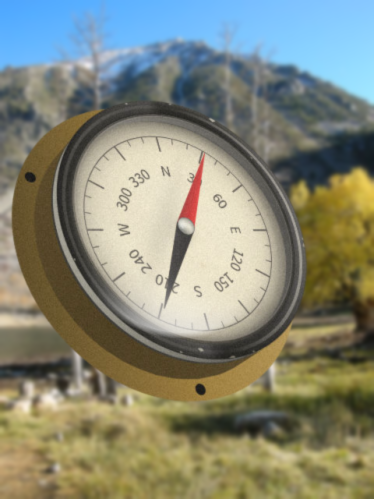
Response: **30** °
